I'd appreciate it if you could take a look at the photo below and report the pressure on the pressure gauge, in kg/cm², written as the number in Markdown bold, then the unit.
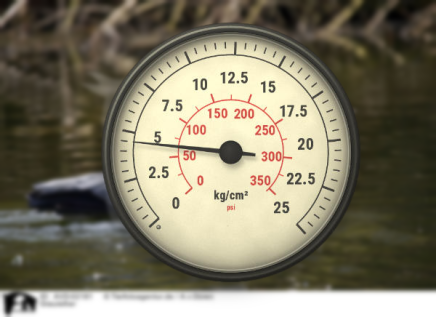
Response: **4.5** kg/cm²
